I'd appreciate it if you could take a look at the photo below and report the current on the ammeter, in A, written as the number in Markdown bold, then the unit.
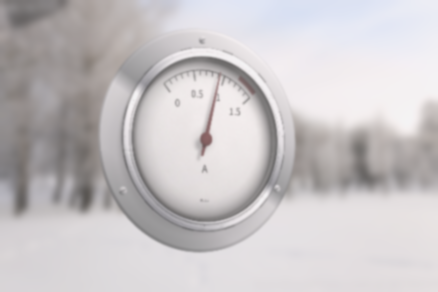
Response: **0.9** A
